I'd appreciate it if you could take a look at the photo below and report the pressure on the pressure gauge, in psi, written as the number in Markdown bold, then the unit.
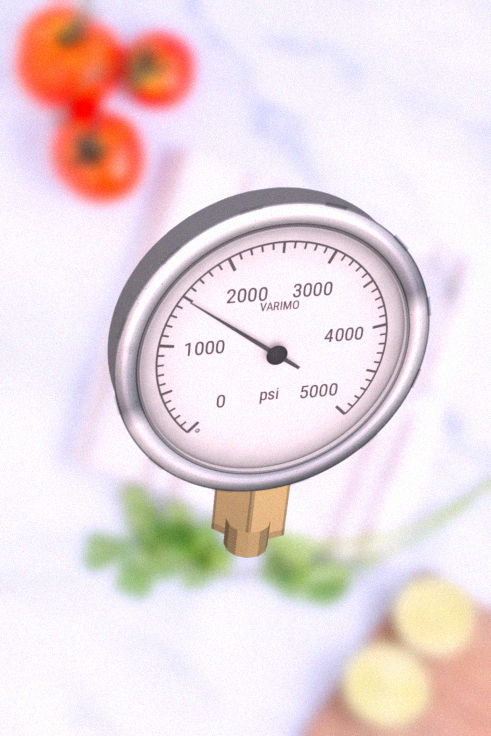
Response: **1500** psi
